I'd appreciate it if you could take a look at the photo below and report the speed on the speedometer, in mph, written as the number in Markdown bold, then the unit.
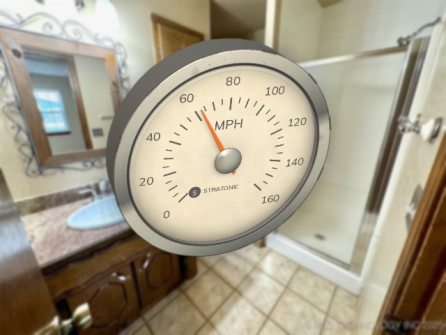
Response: **62.5** mph
